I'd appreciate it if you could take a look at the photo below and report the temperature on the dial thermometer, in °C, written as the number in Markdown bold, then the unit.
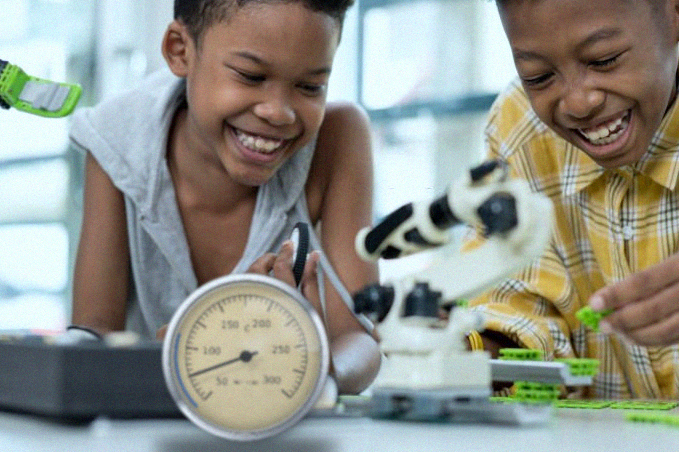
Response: **75** °C
